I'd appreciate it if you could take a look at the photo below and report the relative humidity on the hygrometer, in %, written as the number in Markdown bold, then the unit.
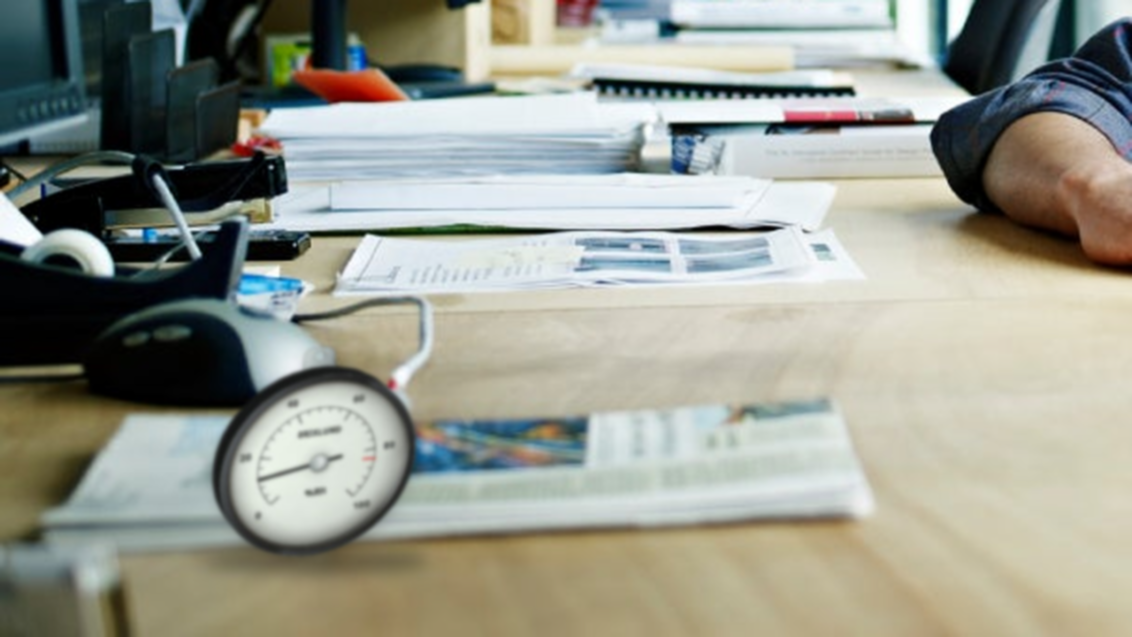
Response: **12** %
